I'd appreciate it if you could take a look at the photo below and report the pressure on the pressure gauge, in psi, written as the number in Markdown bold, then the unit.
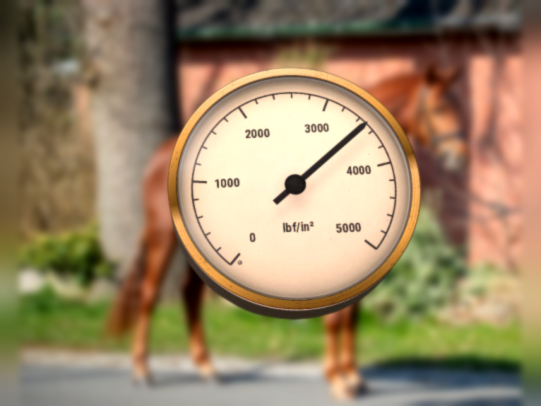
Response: **3500** psi
